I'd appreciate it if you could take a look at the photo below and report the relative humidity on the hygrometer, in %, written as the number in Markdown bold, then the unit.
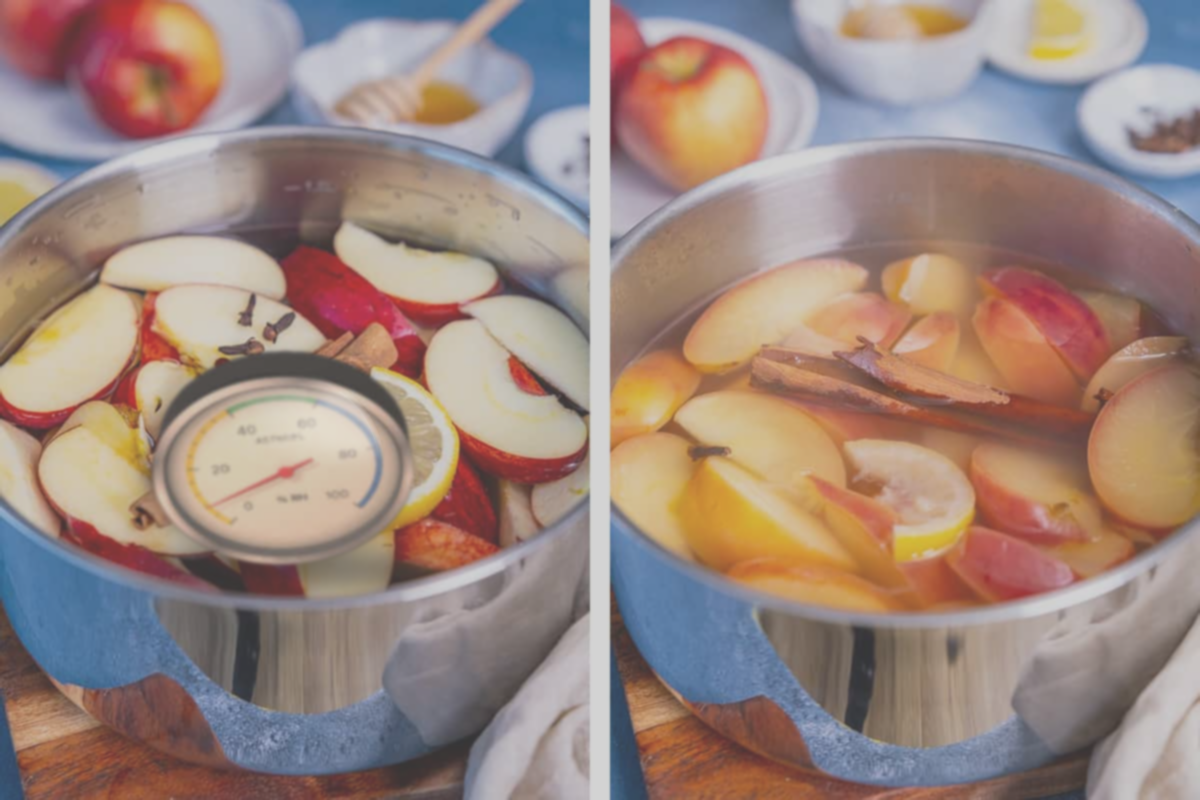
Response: **8** %
